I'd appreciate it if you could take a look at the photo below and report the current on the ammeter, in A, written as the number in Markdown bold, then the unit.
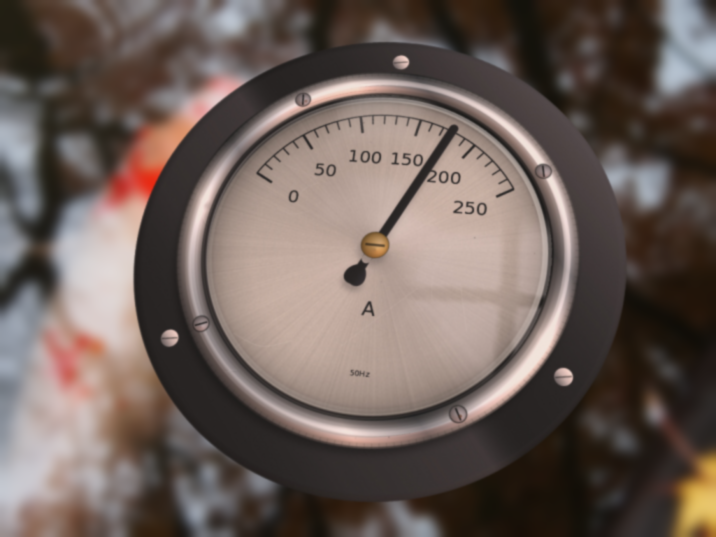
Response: **180** A
